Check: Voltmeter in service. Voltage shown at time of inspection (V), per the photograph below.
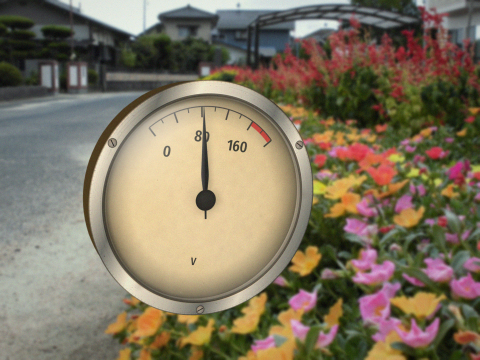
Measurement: 80 V
